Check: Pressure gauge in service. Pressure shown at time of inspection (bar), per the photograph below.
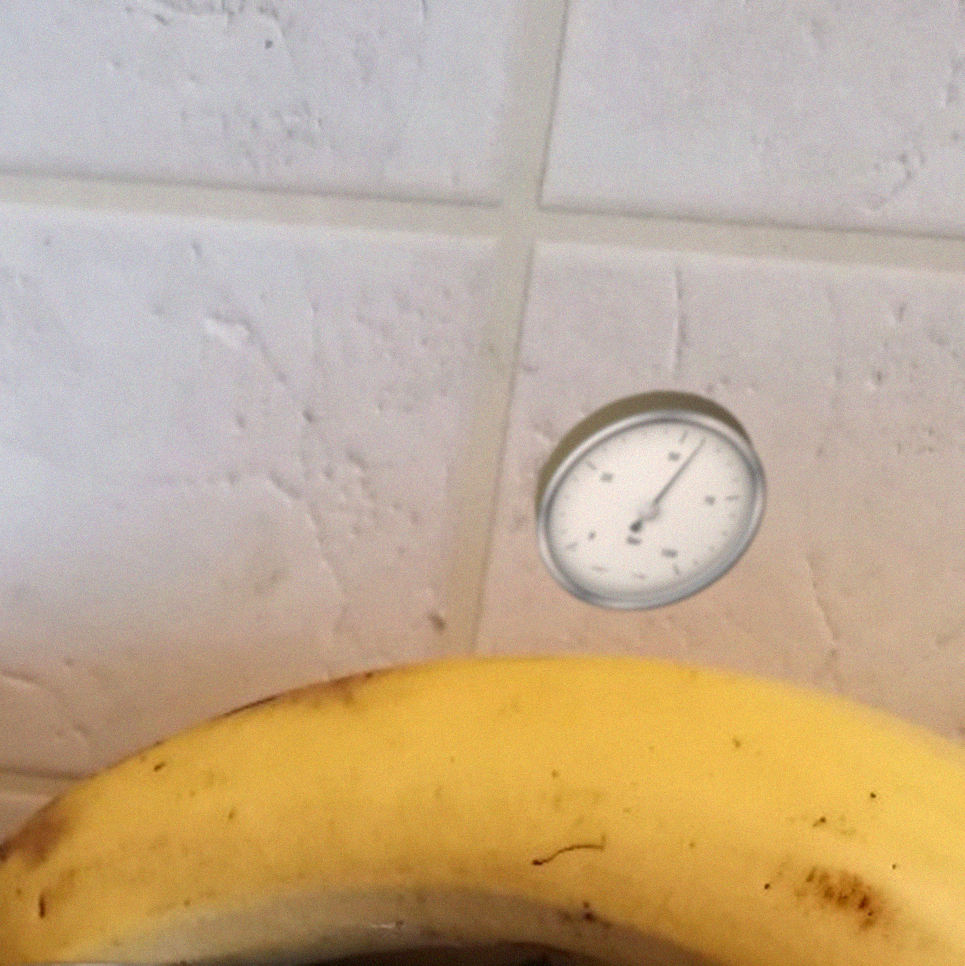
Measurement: 55 bar
